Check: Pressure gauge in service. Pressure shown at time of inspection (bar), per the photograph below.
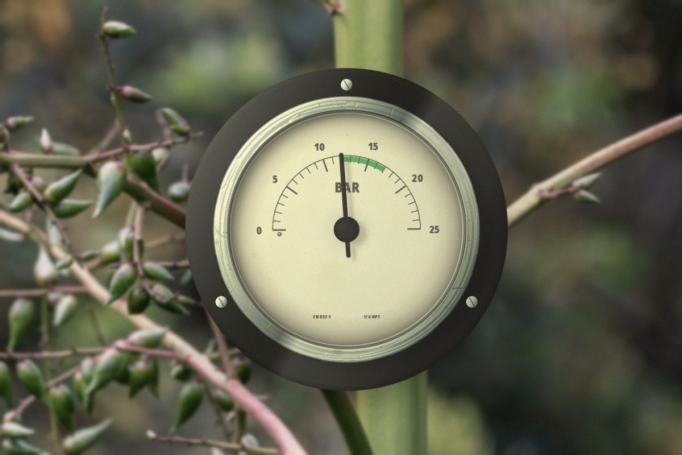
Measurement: 12 bar
